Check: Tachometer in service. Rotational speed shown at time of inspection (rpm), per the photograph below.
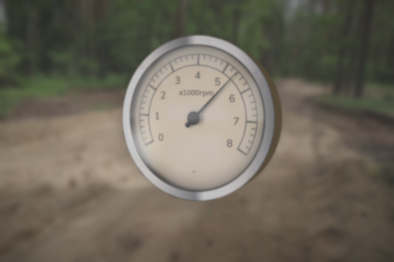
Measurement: 5400 rpm
